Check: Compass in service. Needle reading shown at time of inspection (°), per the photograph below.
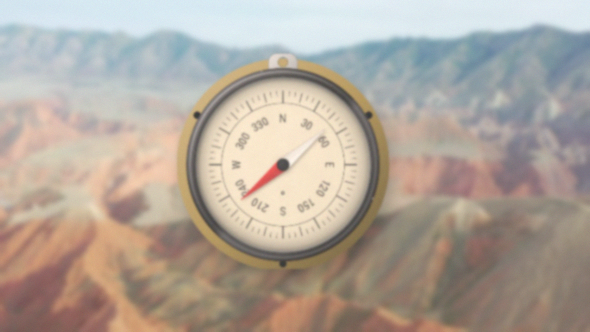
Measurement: 230 °
